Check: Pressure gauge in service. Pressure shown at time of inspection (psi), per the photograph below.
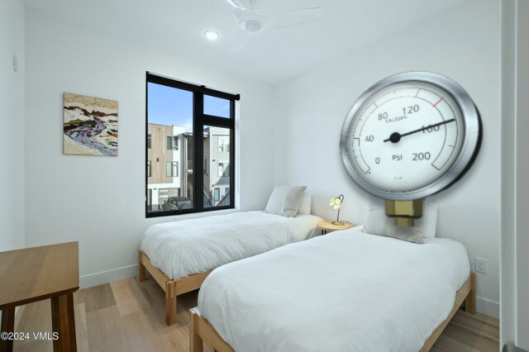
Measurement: 160 psi
